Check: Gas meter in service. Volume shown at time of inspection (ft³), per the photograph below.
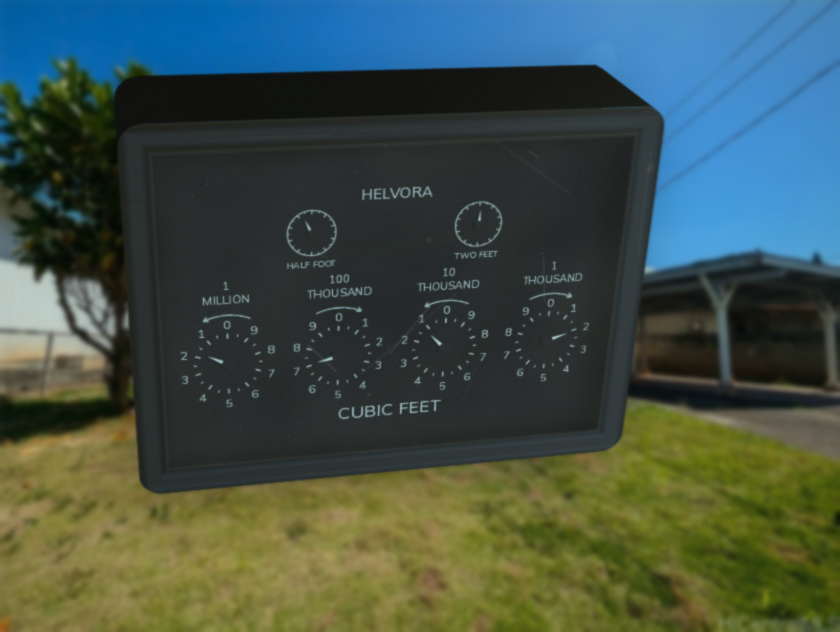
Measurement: 171200 ft³
